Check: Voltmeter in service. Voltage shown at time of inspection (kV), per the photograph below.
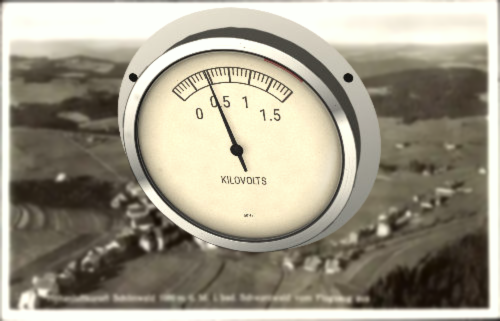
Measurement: 0.5 kV
